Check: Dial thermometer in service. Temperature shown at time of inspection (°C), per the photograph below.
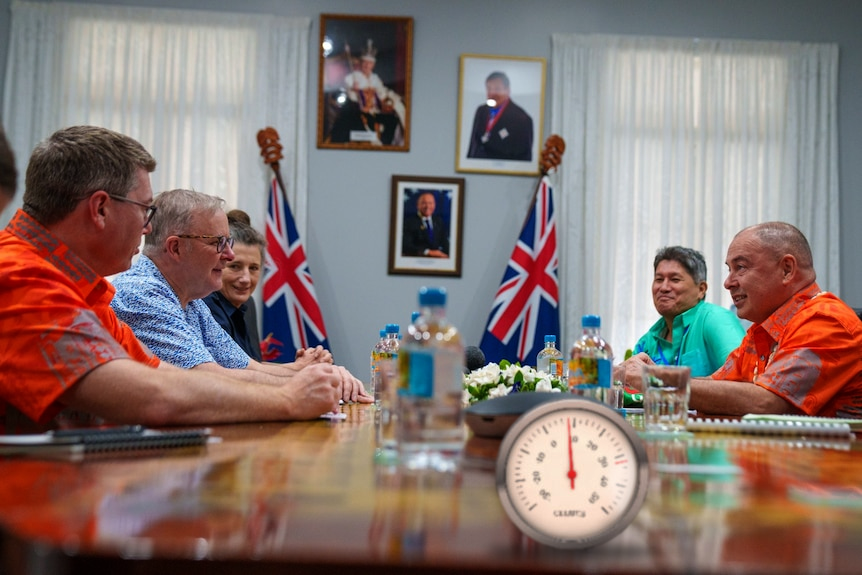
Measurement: 8 °C
